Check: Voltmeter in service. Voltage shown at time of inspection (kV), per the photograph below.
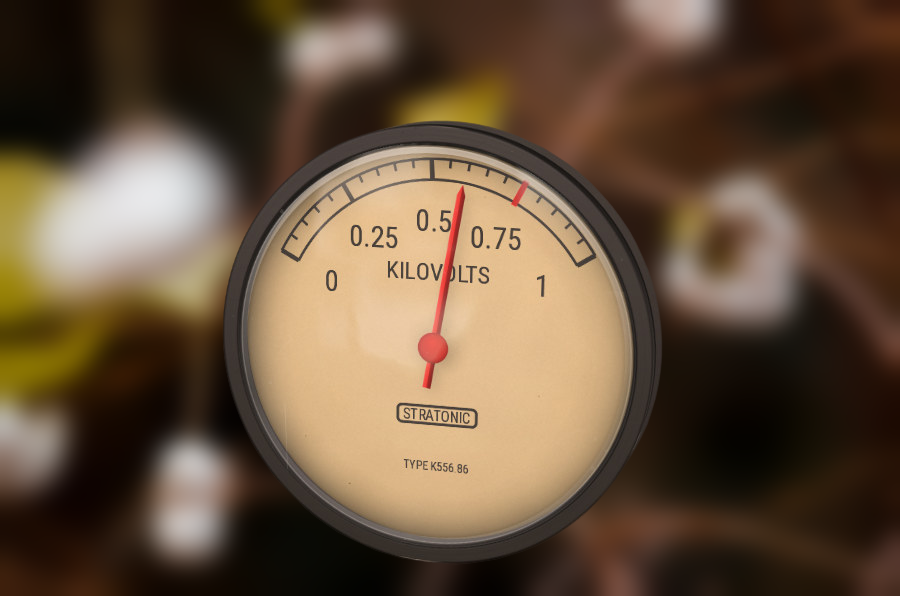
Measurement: 0.6 kV
